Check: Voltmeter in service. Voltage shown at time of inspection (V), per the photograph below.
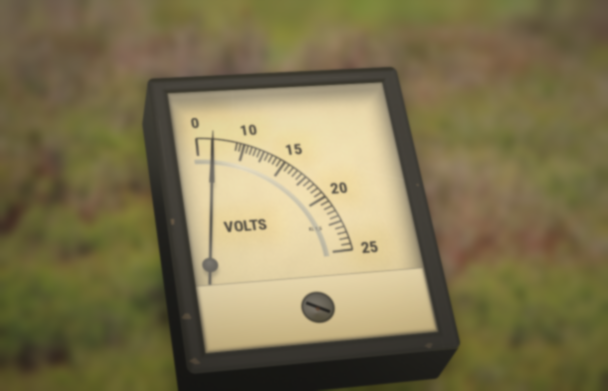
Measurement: 5 V
